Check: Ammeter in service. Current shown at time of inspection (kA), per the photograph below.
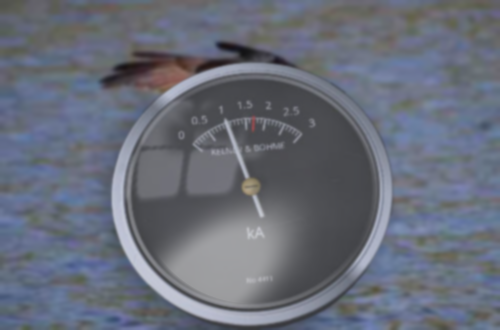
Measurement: 1 kA
